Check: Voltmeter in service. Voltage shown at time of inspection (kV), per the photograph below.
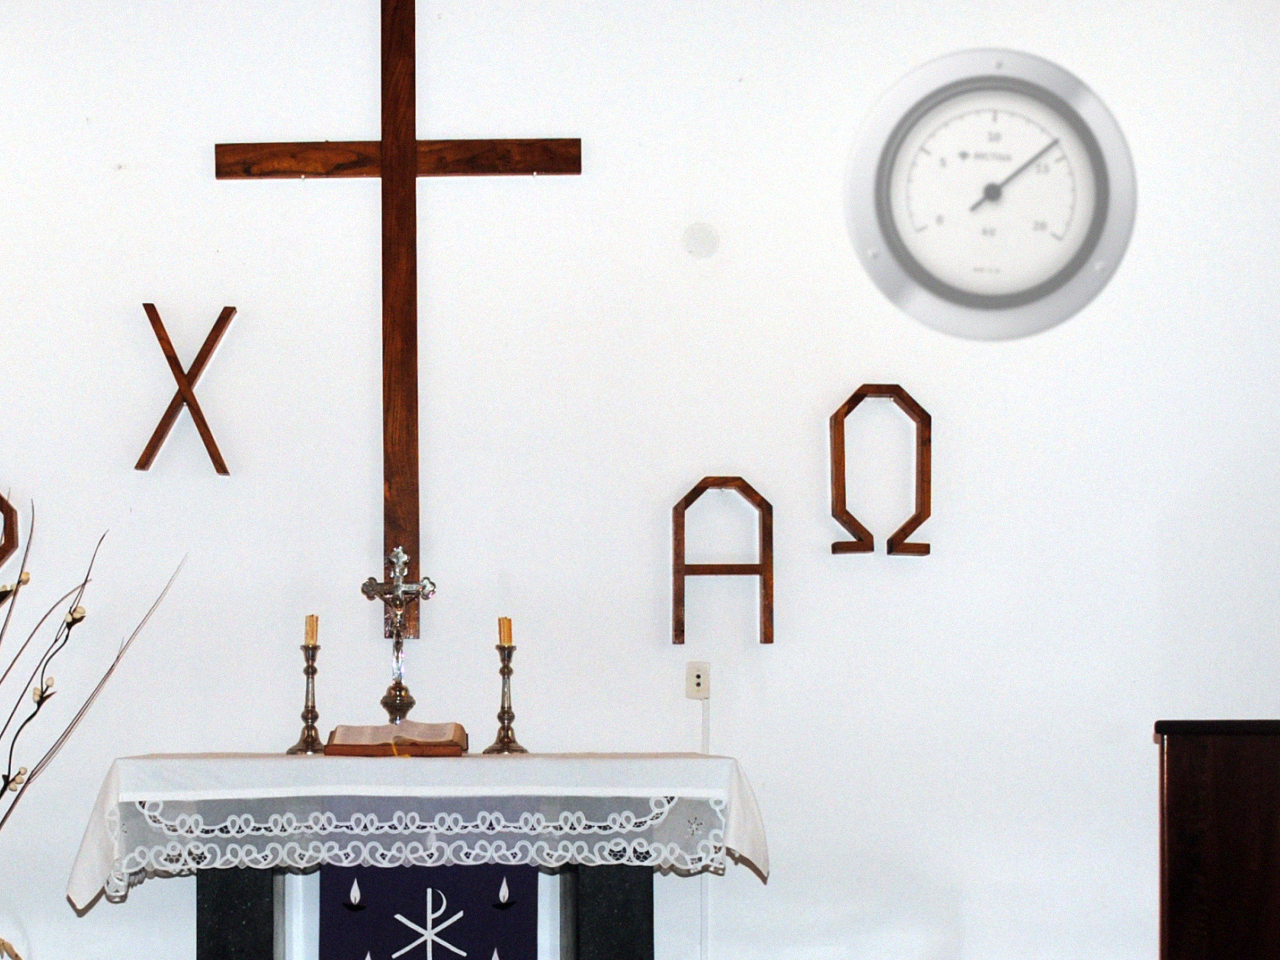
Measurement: 14 kV
